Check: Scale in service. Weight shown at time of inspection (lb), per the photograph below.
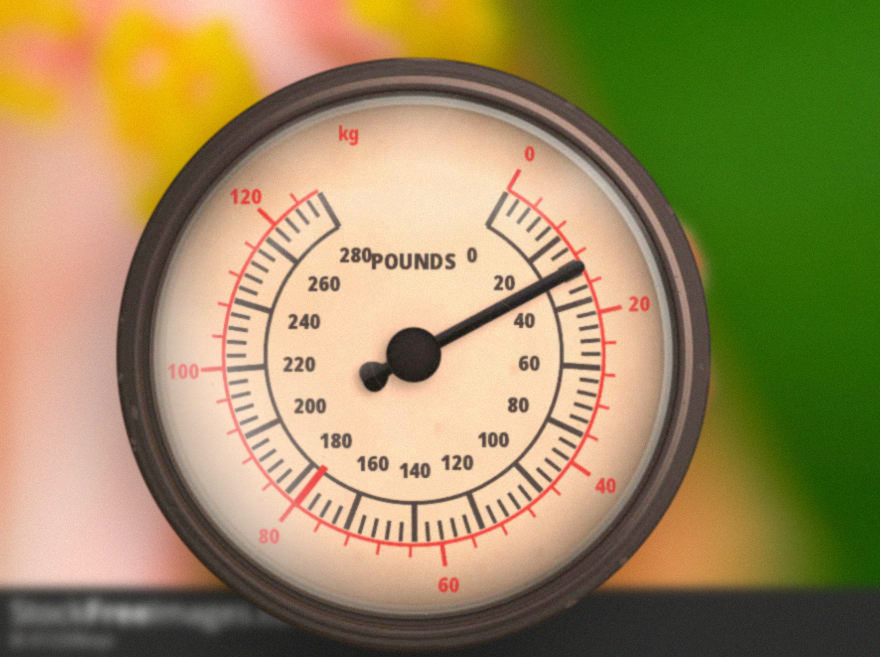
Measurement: 30 lb
